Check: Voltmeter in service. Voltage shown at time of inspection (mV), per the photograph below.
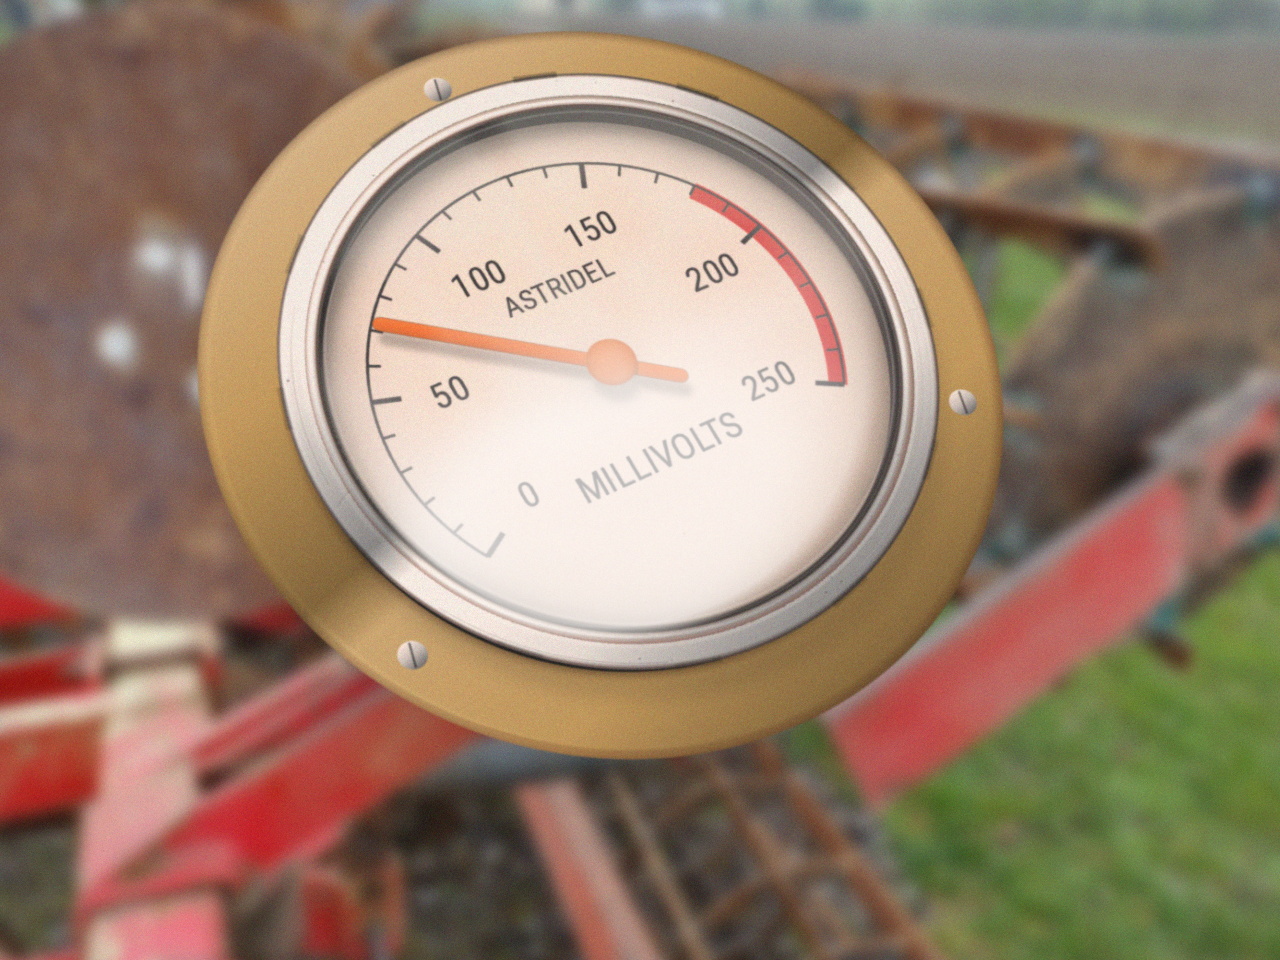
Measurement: 70 mV
